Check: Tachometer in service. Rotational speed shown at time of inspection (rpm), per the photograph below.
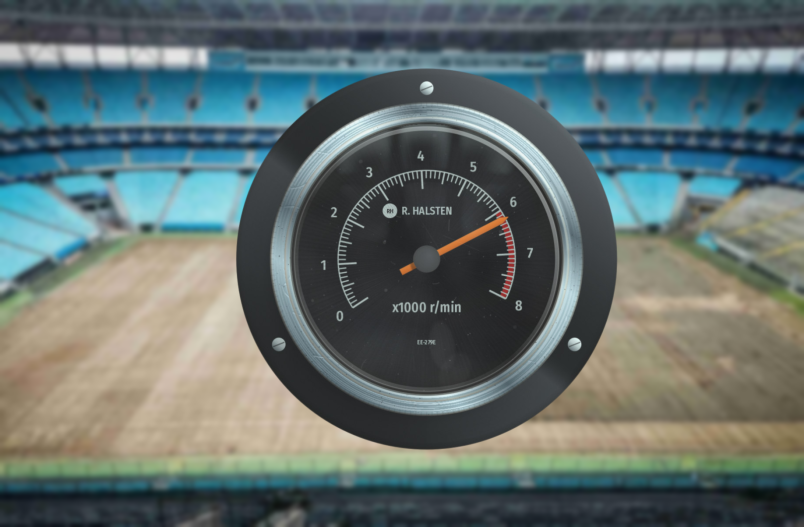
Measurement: 6200 rpm
